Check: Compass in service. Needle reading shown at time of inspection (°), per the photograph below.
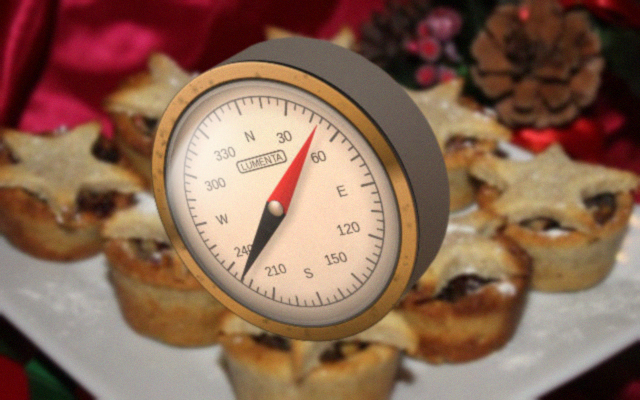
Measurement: 50 °
